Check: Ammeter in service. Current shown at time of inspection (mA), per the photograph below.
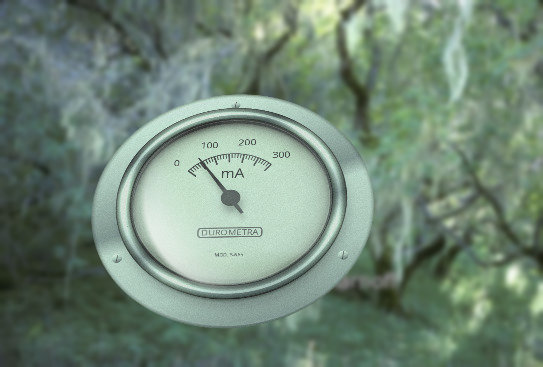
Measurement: 50 mA
